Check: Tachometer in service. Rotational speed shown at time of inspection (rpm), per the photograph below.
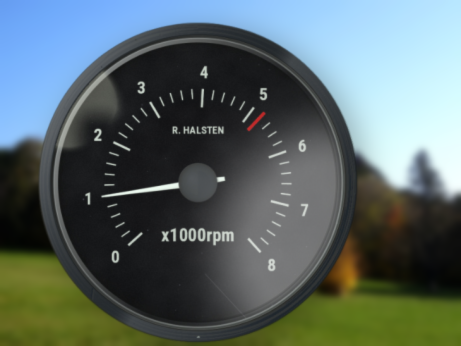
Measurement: 1000 rpm
